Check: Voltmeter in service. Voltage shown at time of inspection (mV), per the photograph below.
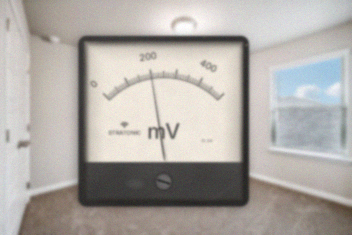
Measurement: 200 mV
